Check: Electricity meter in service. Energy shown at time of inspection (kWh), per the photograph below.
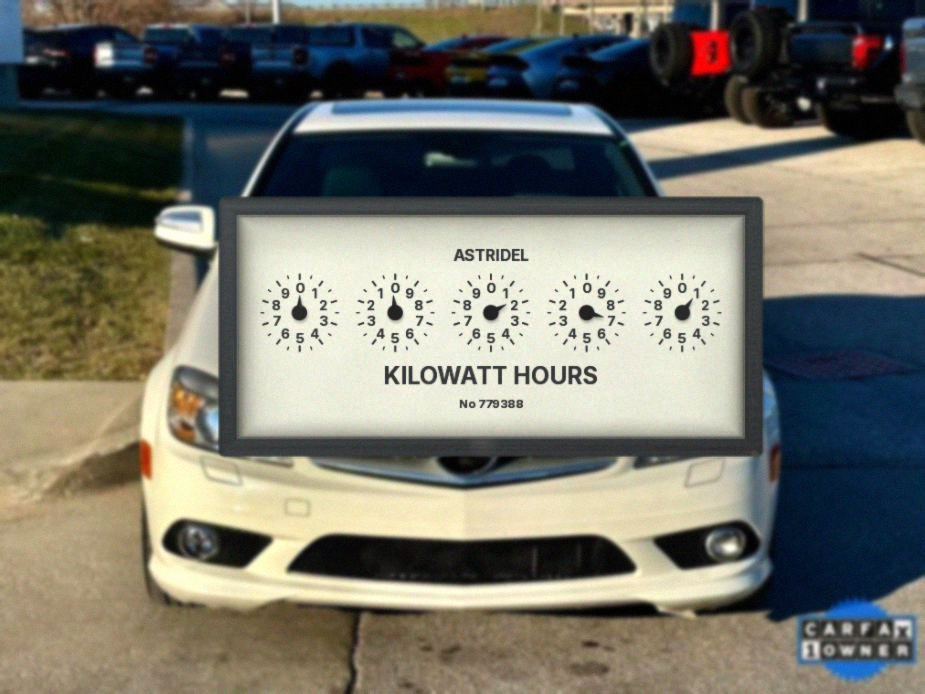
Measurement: 171 kWh
